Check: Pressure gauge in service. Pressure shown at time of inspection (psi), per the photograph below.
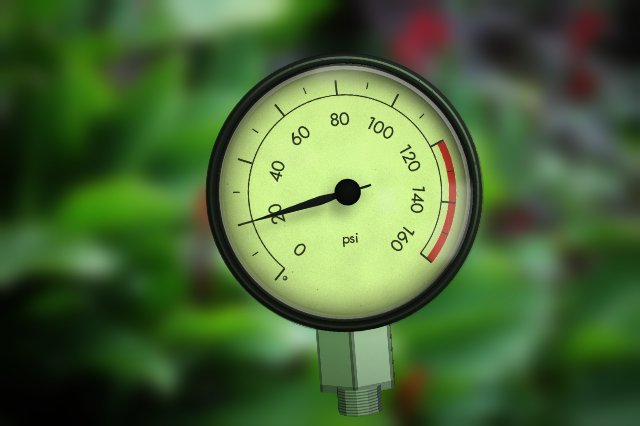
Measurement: 20 psi
